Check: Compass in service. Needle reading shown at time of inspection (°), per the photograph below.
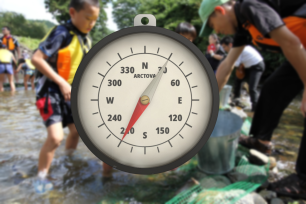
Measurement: 210 °
